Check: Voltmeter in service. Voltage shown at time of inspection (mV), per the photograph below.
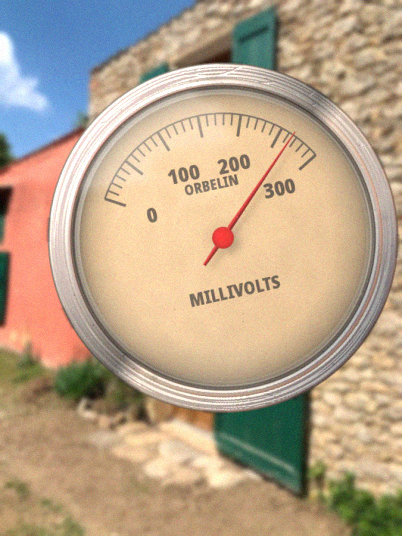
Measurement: 265 mV
